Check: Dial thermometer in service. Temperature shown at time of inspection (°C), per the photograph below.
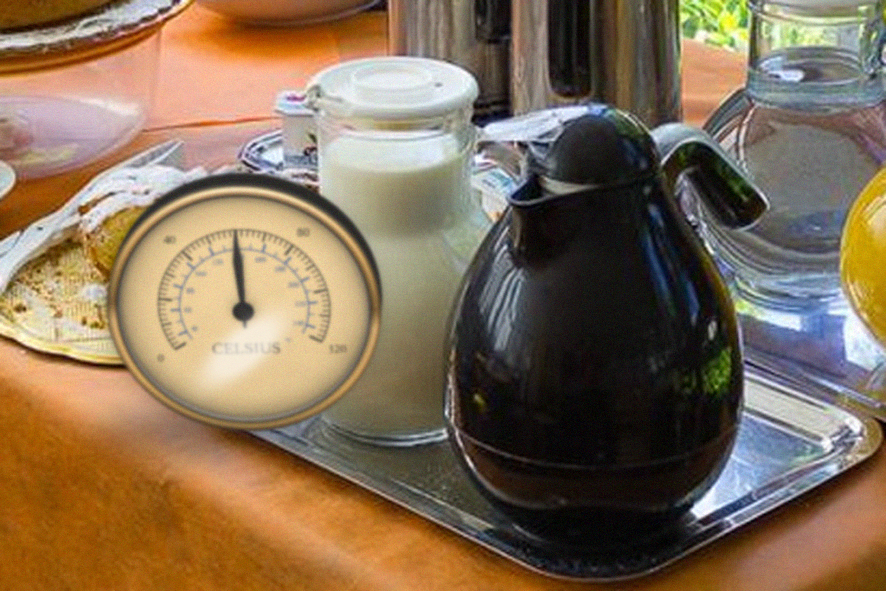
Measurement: 60 °C
